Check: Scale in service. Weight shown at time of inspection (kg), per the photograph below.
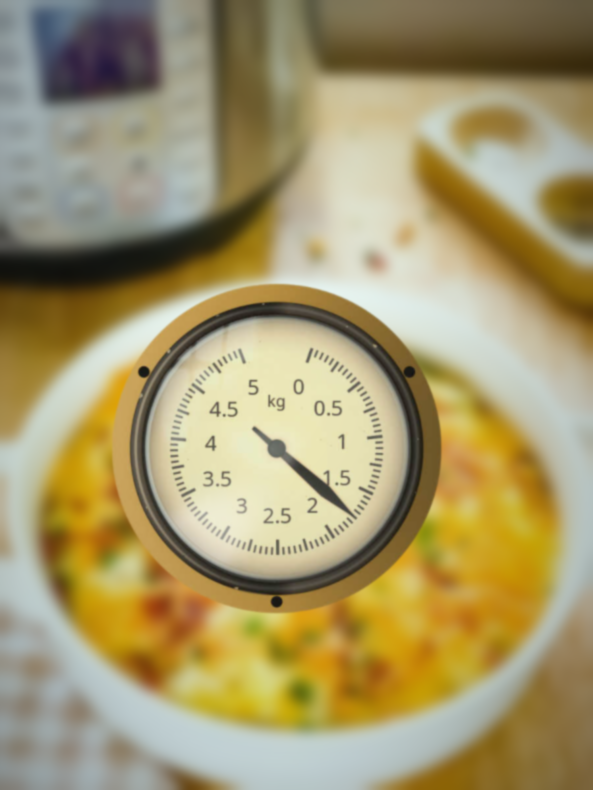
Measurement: 1.75 kg
